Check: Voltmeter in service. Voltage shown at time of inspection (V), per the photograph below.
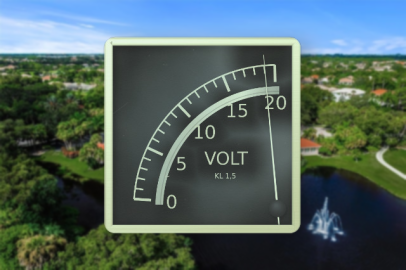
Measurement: 19 V
